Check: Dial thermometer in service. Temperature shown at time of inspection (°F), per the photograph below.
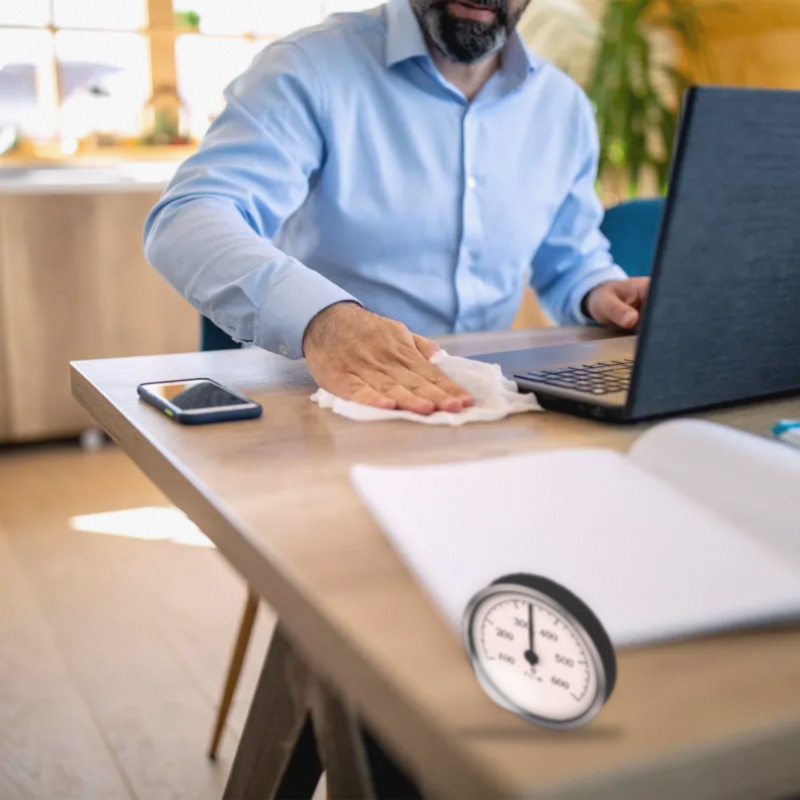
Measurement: 340 °F
